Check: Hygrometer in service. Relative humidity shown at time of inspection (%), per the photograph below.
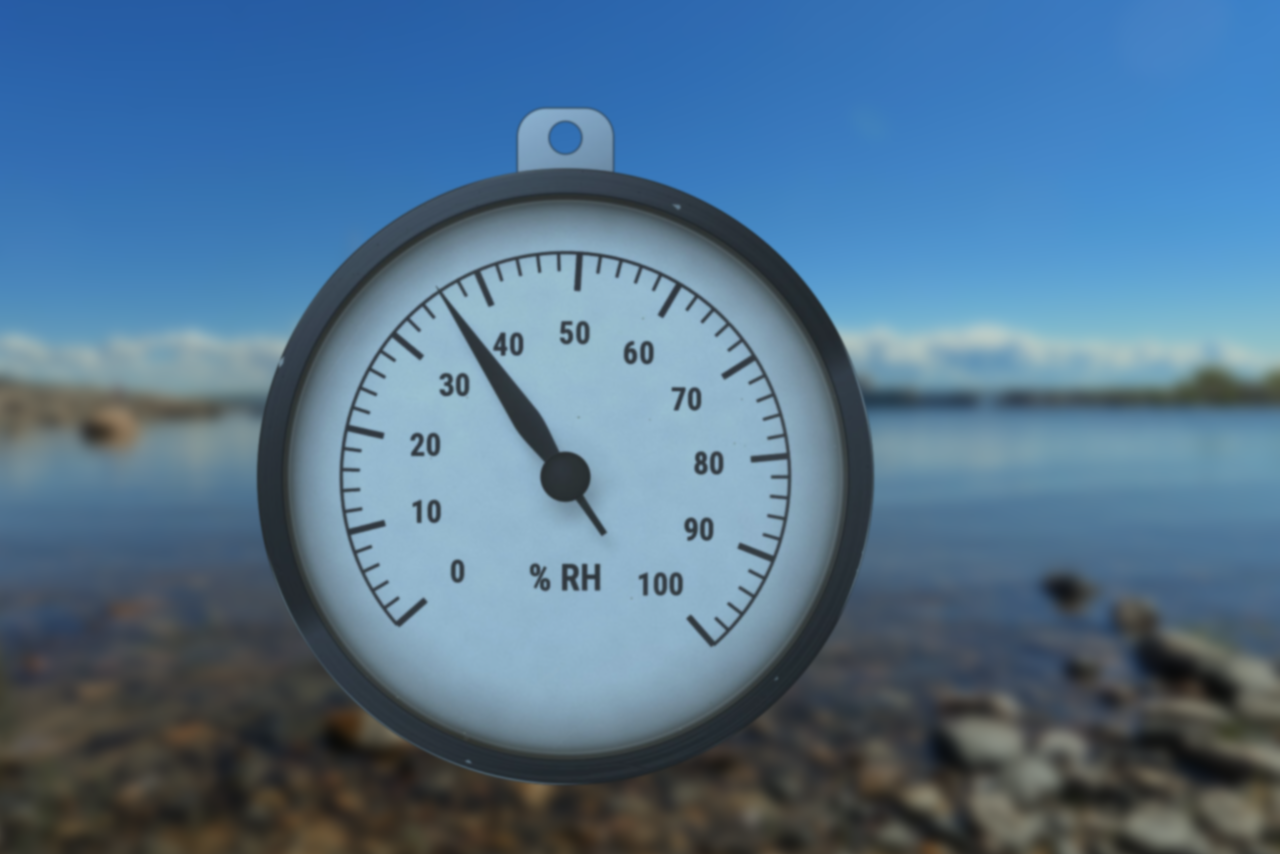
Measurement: 36 %
